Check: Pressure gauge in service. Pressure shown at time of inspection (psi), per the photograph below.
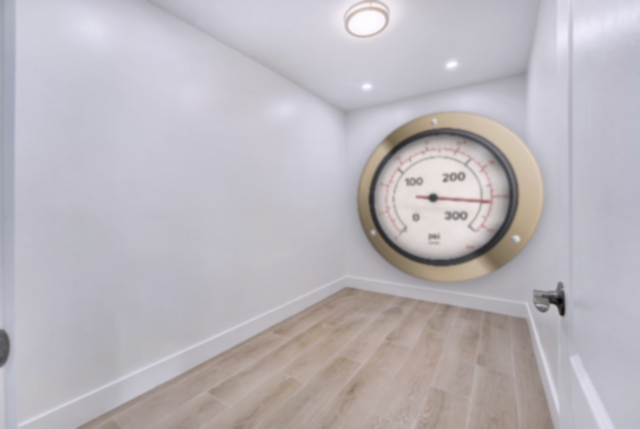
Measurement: 260 psi
